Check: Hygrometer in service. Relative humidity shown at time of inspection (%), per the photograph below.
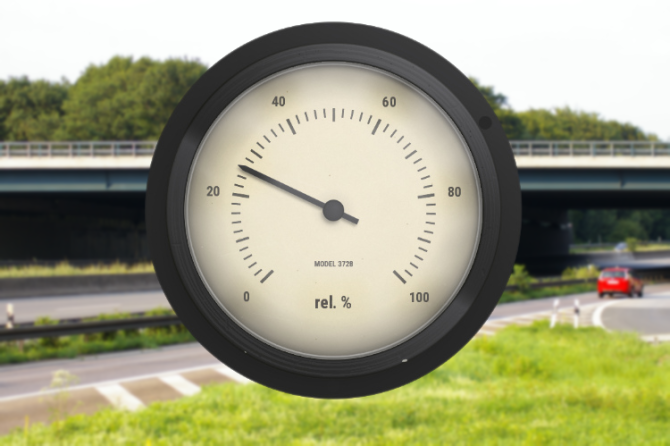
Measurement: 26 %
